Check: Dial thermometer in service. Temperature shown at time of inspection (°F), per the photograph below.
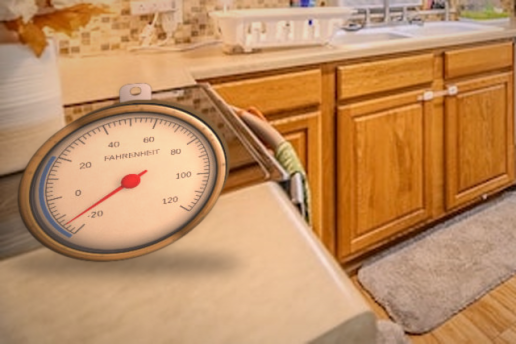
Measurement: -14 °F
